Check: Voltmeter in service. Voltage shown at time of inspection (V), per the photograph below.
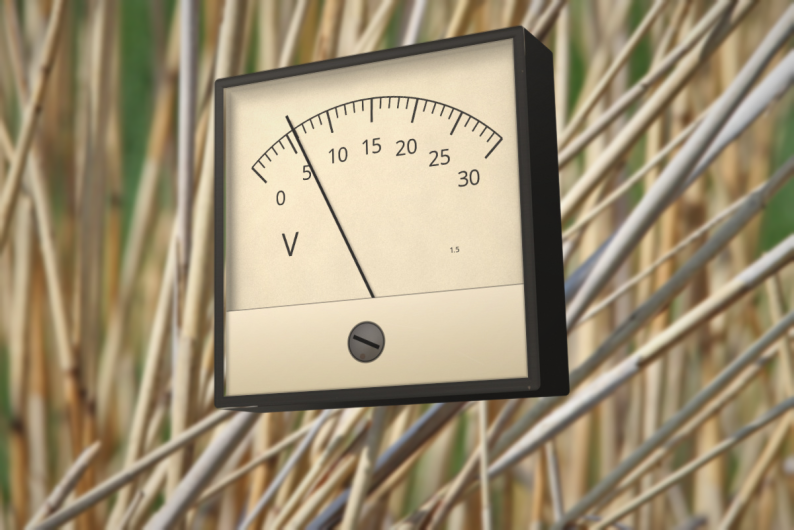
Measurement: 6 V
